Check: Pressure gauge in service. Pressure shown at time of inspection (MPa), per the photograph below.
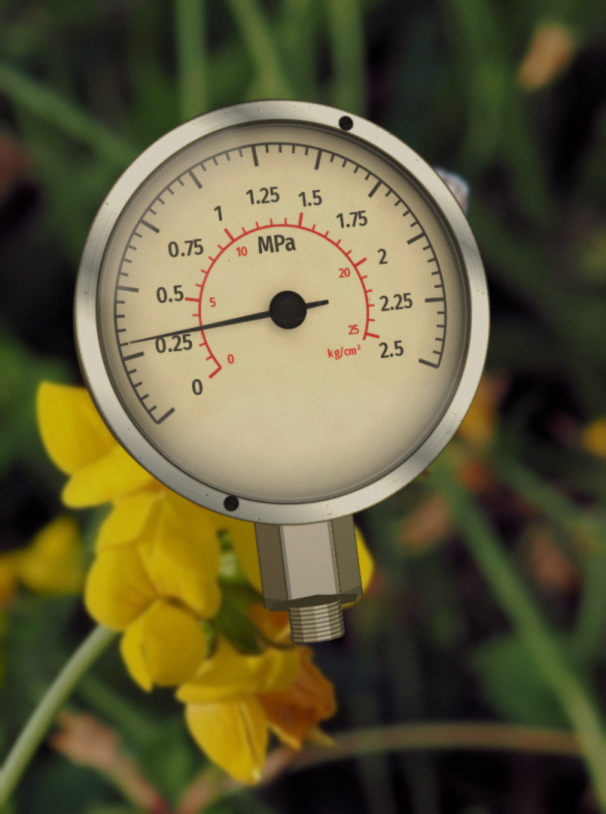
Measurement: 0.3 MPa
